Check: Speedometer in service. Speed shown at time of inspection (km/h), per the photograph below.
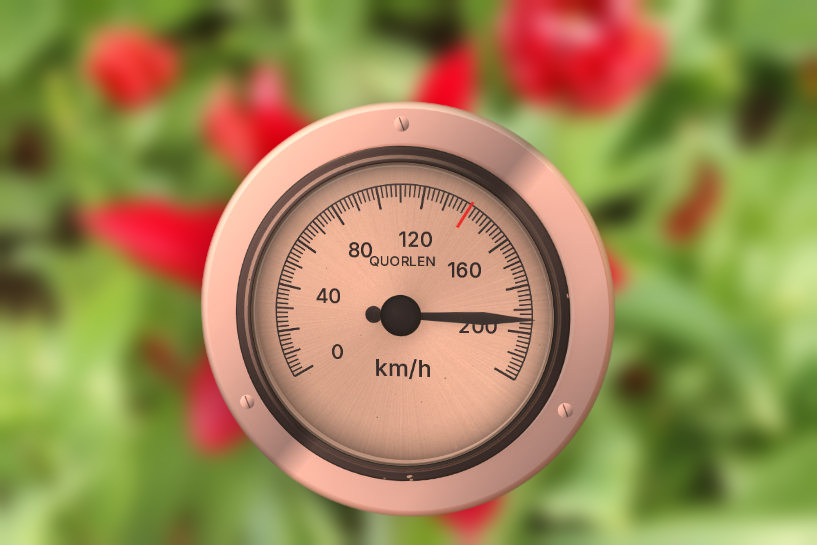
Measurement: 194 km/h
